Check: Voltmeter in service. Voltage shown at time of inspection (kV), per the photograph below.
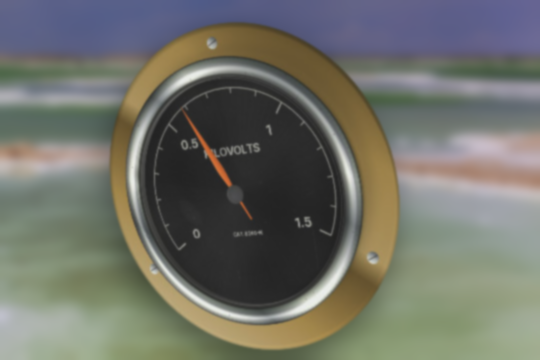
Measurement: 0.6 kV
